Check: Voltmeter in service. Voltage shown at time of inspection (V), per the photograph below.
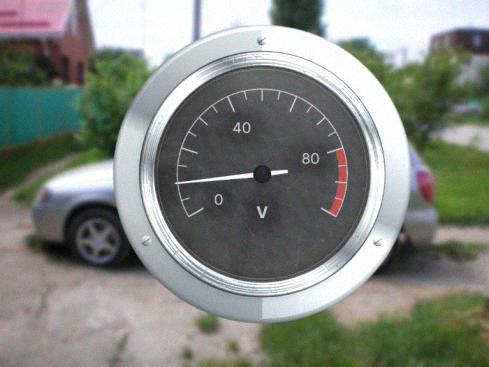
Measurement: 10 V
